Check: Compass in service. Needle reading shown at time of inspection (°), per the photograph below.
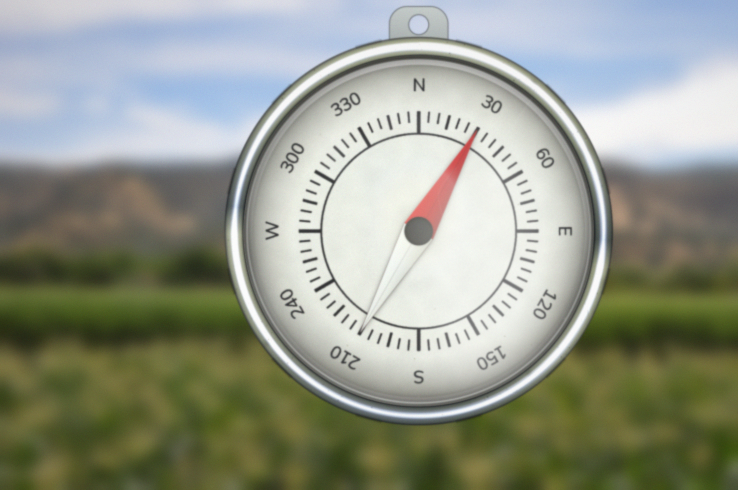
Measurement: 30 °
